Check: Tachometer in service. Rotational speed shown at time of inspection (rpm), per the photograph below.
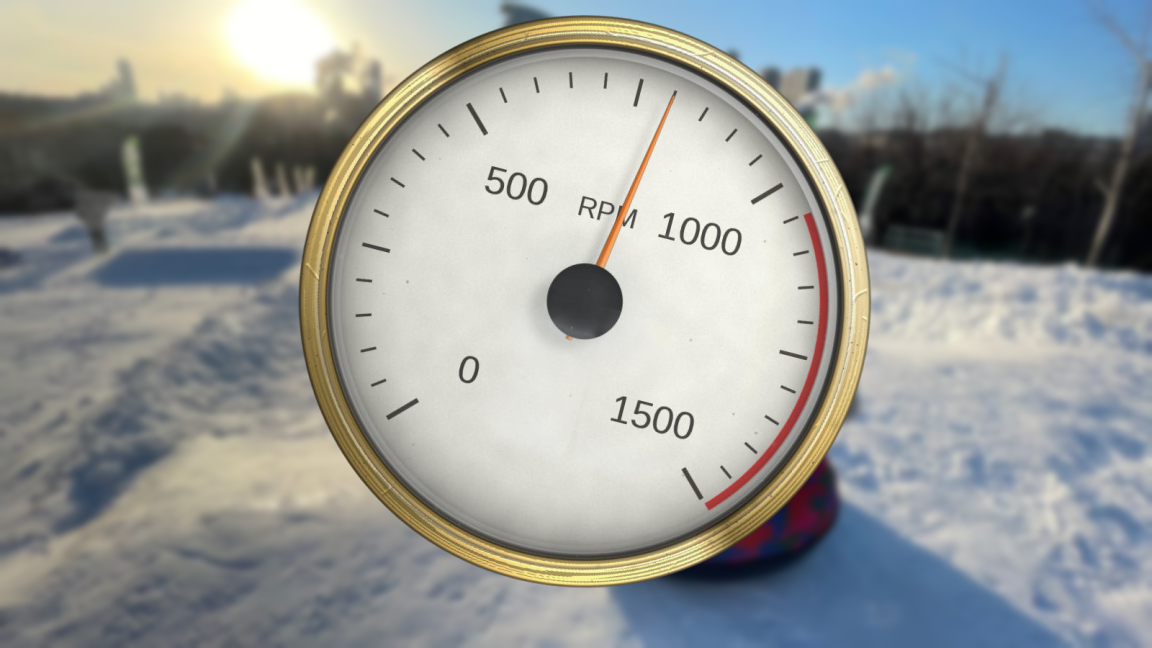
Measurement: 800 rpm
